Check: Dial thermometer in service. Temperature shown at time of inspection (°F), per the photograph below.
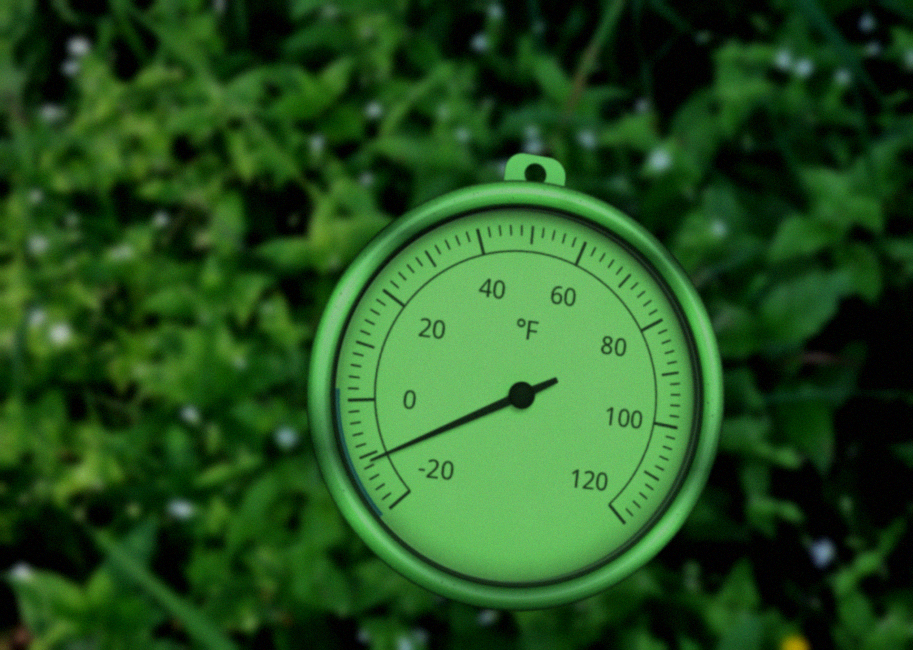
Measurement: -11 °F
